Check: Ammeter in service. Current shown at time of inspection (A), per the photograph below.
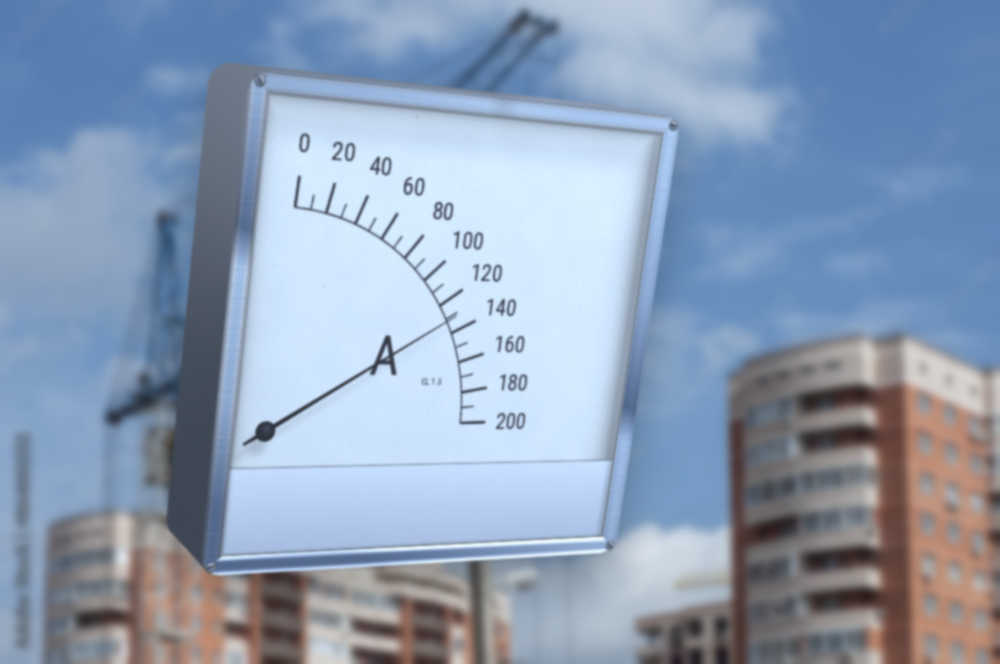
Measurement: 130 A
